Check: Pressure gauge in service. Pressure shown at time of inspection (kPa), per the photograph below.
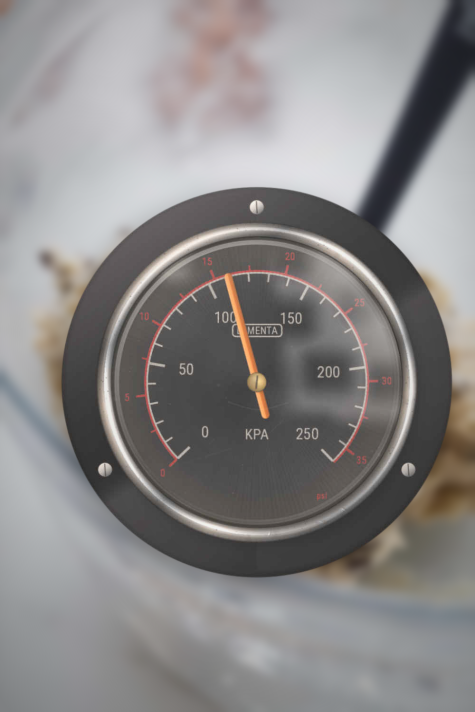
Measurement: 110 kPa
